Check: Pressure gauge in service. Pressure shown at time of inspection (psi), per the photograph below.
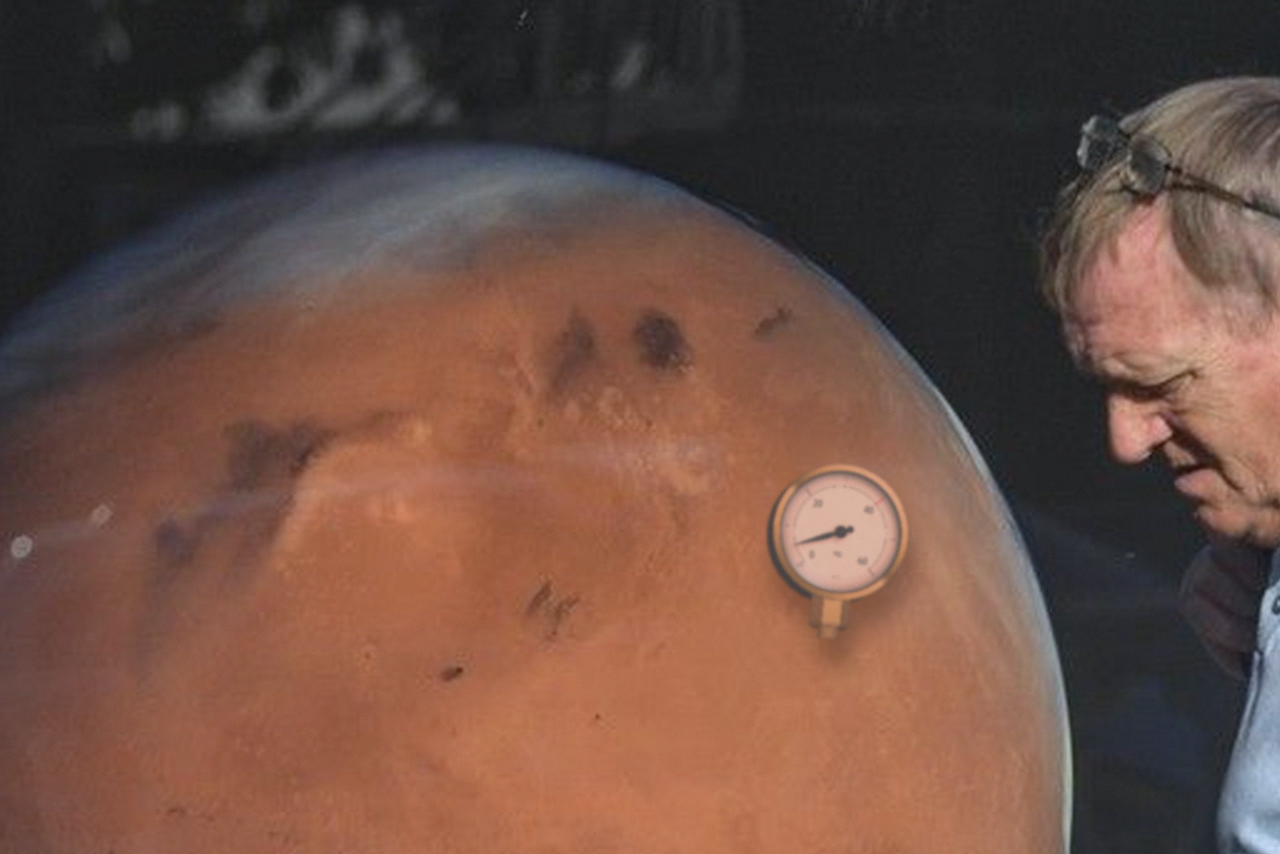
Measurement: 5 psi
